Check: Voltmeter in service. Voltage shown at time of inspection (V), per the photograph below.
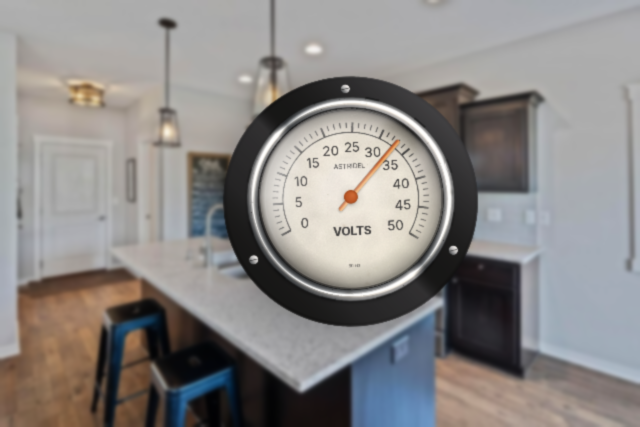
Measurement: 33 V
